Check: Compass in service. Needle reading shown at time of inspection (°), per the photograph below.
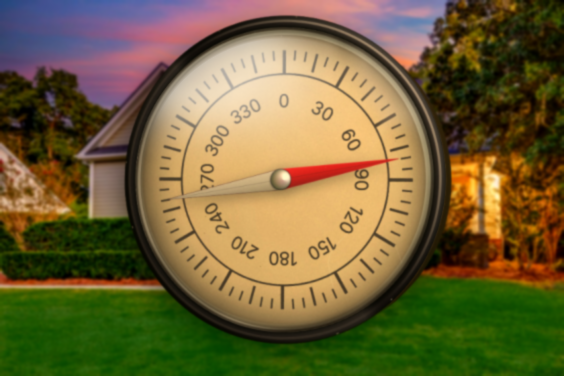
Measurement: 80 °
